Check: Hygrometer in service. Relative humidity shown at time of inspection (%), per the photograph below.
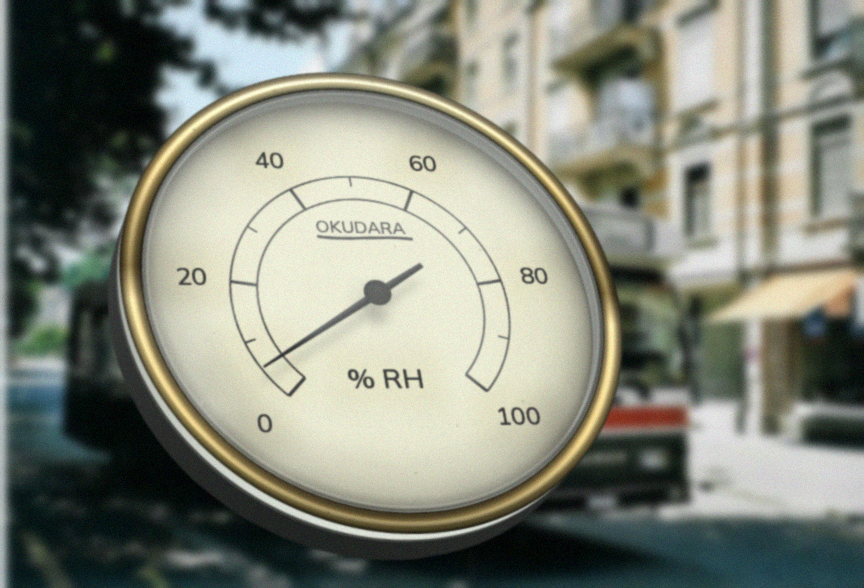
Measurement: 5 %
